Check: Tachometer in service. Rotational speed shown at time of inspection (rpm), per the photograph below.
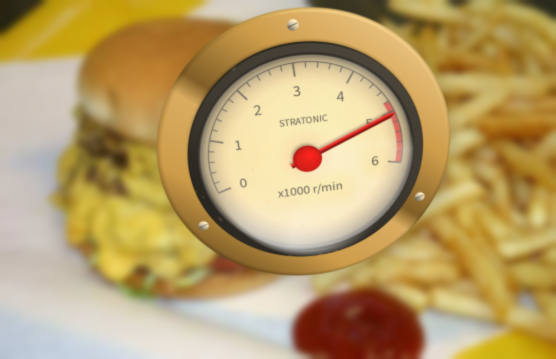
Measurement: 5000 rpm
